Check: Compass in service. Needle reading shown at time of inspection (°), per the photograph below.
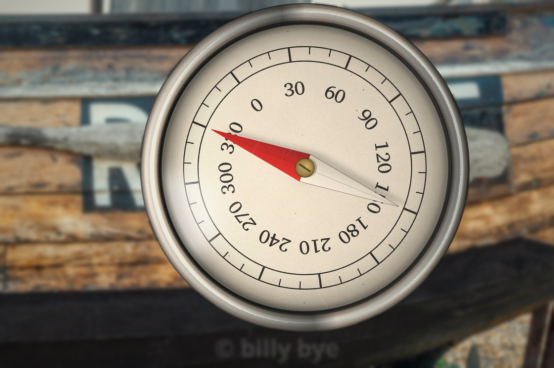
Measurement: 330 °
